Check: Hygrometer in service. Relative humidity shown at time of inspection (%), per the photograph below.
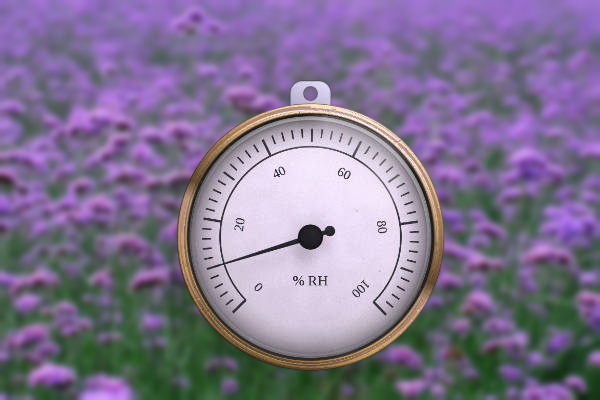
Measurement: 10 %
